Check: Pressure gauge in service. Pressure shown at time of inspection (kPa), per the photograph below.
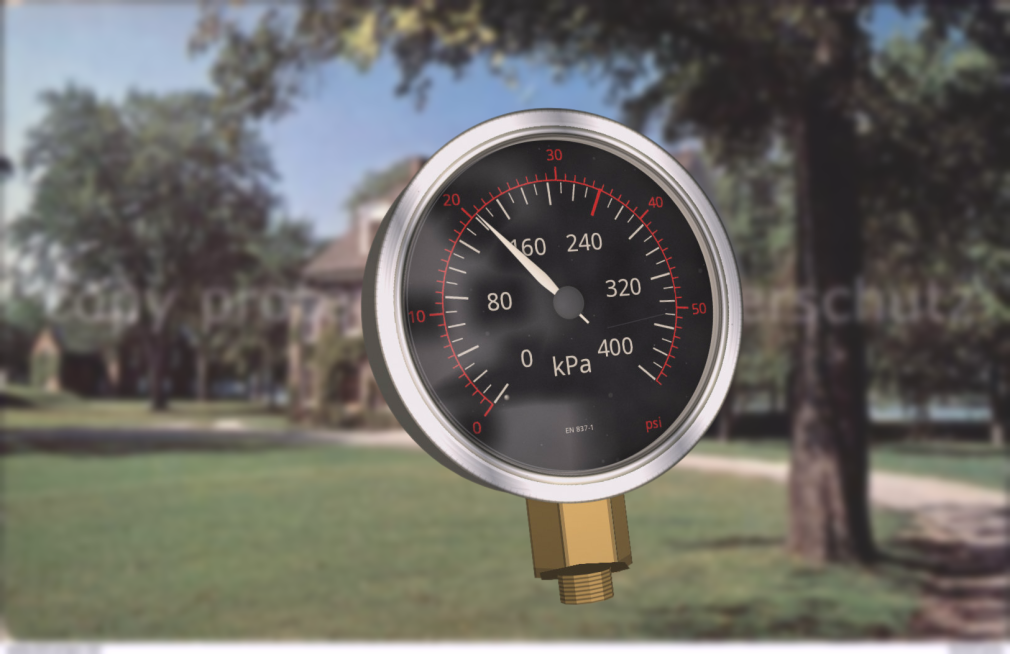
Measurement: 140 kPa
